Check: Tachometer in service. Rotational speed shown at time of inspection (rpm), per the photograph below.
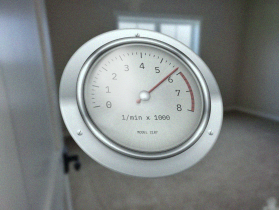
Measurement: 5800 rpm
